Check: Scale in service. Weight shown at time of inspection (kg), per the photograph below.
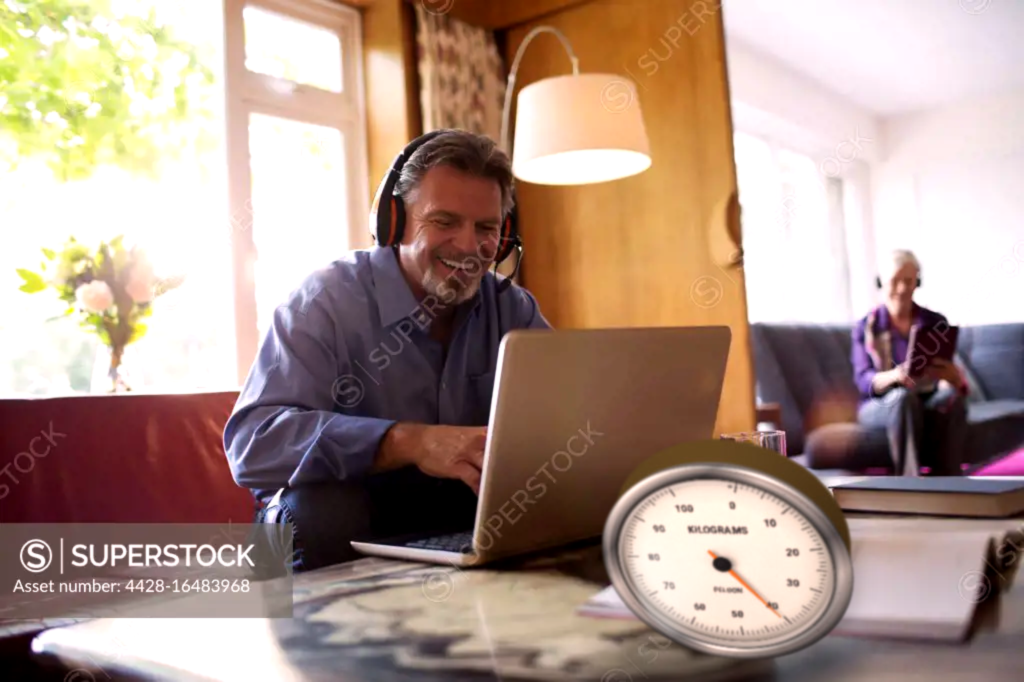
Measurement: 40 kg
